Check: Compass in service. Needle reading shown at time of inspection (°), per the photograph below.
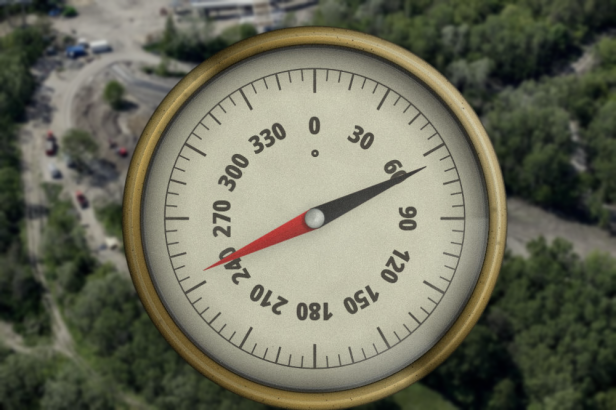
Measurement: 245 °
